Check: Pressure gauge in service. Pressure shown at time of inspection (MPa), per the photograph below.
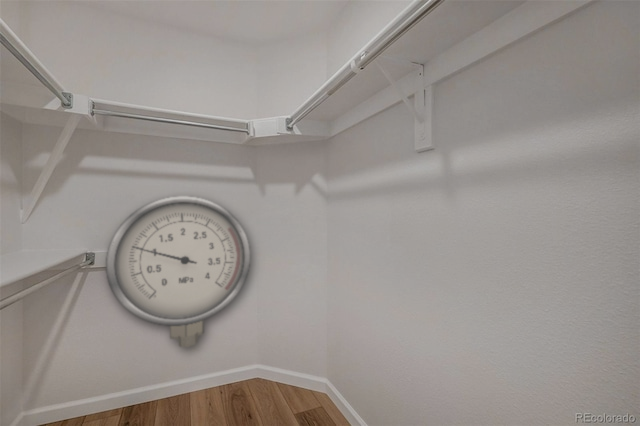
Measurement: 1 MPa
